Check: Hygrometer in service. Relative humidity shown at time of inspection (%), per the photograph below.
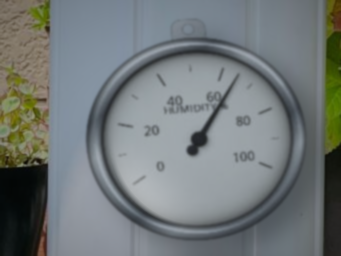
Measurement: 65 %
